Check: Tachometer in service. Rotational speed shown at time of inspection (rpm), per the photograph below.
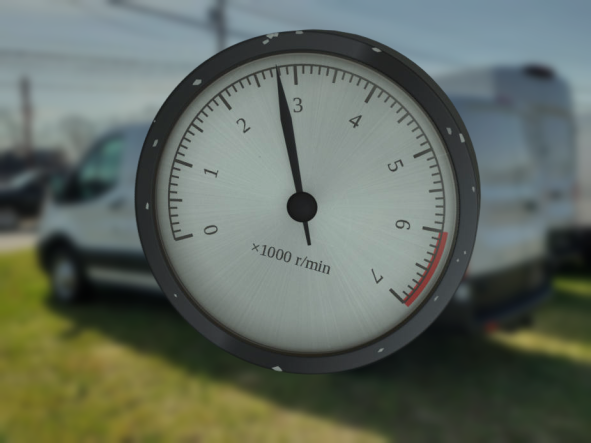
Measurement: 2800 rpm
